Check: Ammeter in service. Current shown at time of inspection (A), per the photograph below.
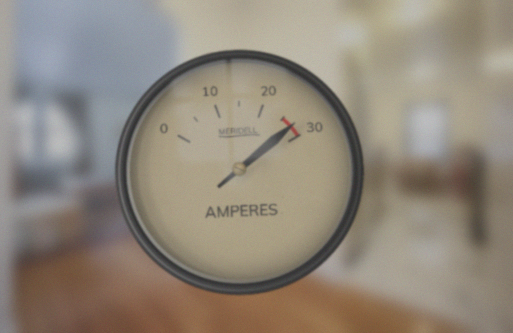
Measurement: 27.5 A
